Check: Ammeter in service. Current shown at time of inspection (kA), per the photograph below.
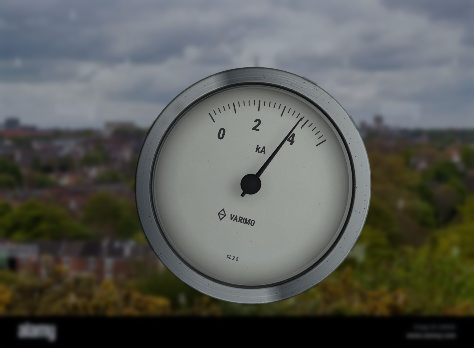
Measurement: 3.8 kA
